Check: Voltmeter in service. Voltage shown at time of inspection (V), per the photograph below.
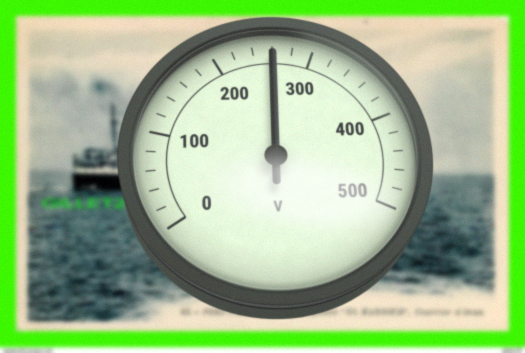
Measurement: 260 V
